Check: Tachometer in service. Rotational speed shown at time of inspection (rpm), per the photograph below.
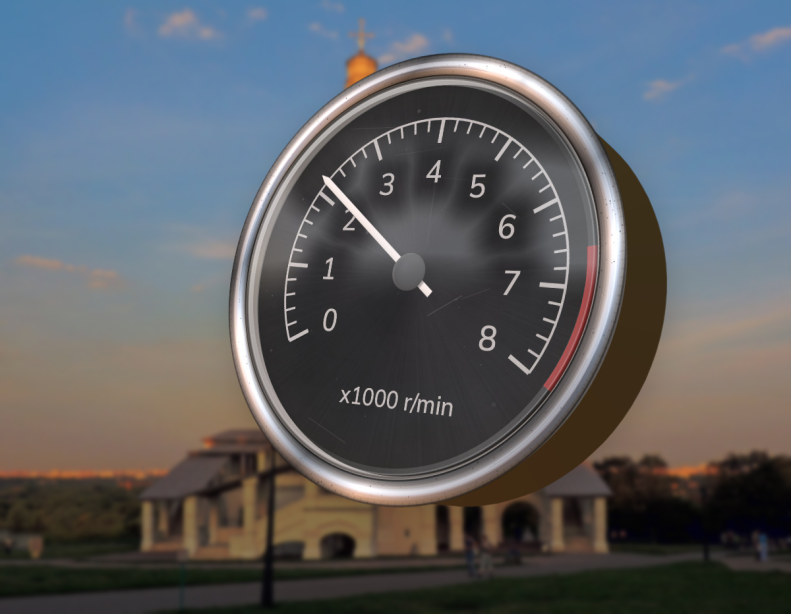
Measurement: 2200 rpm
